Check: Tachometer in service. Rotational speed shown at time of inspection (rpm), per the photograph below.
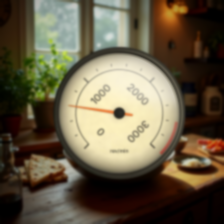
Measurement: 600 rpm
